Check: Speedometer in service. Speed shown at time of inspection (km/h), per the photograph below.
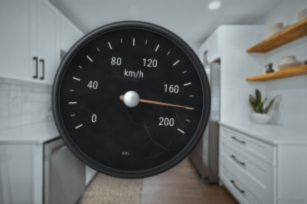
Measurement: 180 km/h
